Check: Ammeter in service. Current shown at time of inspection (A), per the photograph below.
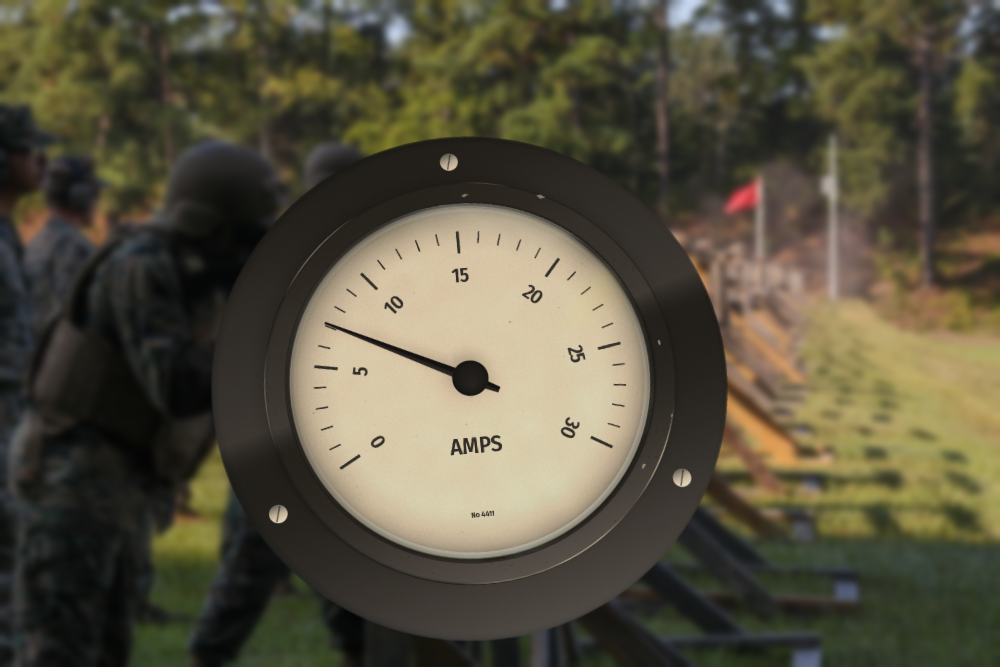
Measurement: 7 A
